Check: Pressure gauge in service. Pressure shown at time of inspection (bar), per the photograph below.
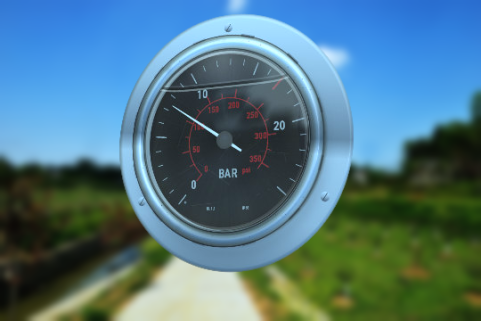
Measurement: 7.5 bar
